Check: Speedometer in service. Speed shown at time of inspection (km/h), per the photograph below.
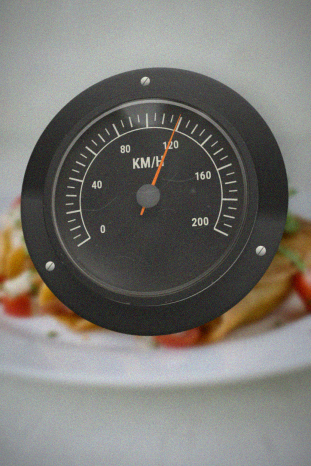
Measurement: 120 km/h
